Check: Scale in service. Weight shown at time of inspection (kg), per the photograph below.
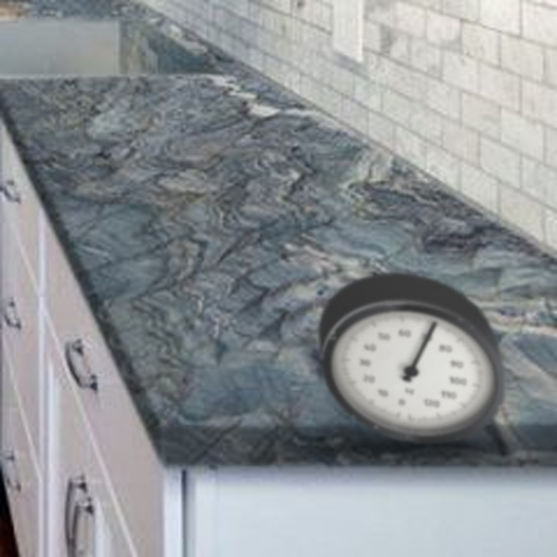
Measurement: 70 kg
